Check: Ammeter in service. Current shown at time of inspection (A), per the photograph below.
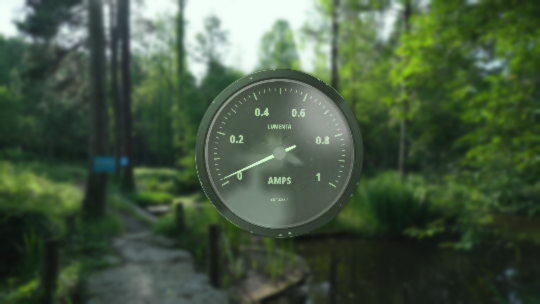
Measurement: 0.02 A
